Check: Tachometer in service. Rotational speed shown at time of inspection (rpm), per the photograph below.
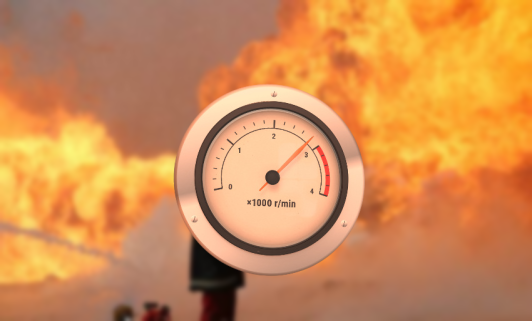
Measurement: 2800 rpm
